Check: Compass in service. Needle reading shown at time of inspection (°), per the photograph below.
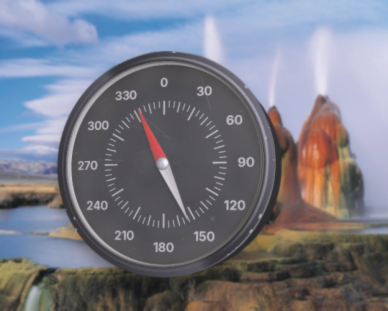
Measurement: 335 °
